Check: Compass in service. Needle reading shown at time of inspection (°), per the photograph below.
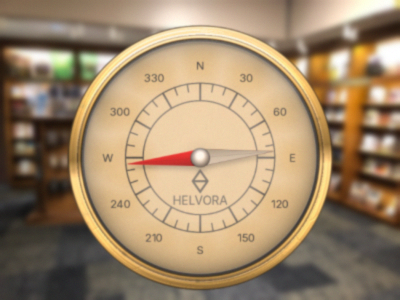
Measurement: 265 °
